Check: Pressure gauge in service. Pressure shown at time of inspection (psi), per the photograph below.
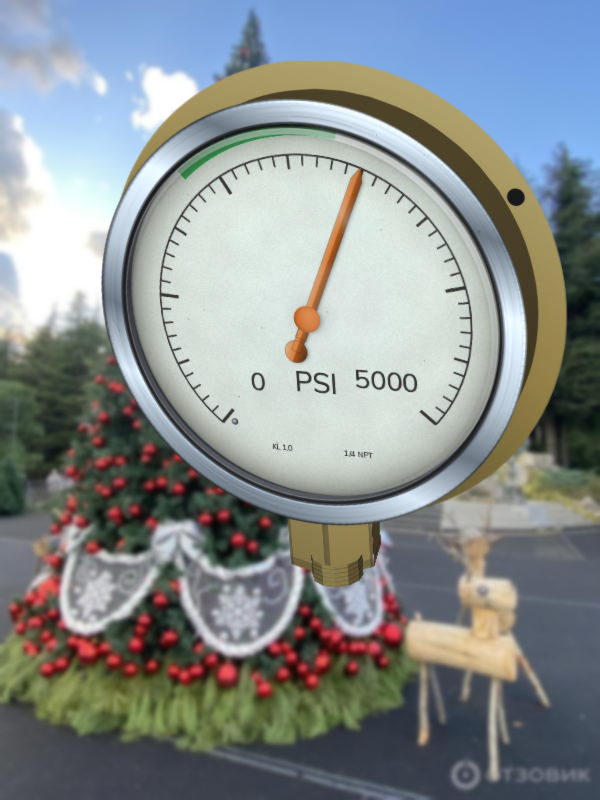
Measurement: 3000 psi
